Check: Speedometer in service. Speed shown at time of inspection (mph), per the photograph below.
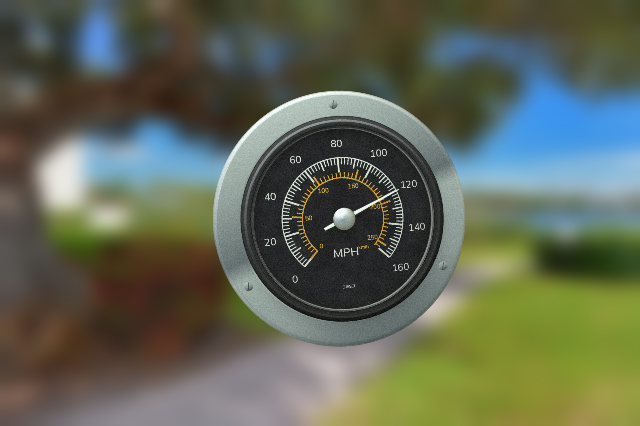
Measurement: 120 mph
